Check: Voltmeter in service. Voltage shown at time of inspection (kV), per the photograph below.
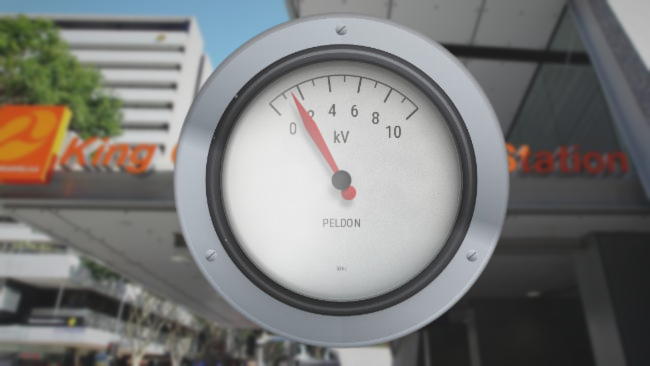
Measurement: 1.5 kV
